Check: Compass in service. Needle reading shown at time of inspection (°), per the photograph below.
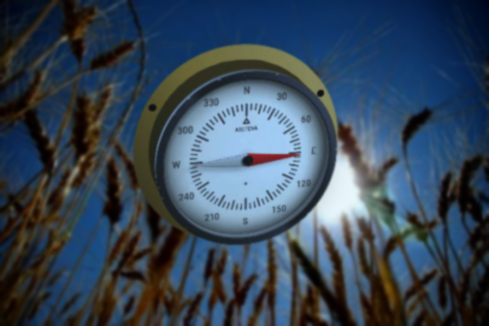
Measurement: 90 °
